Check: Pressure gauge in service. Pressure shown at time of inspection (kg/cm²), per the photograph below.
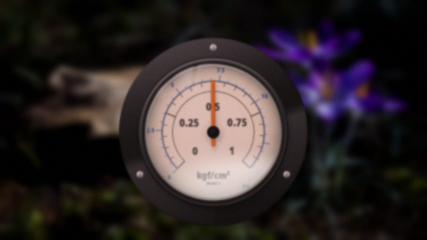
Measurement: 0.5 kg/cm²
